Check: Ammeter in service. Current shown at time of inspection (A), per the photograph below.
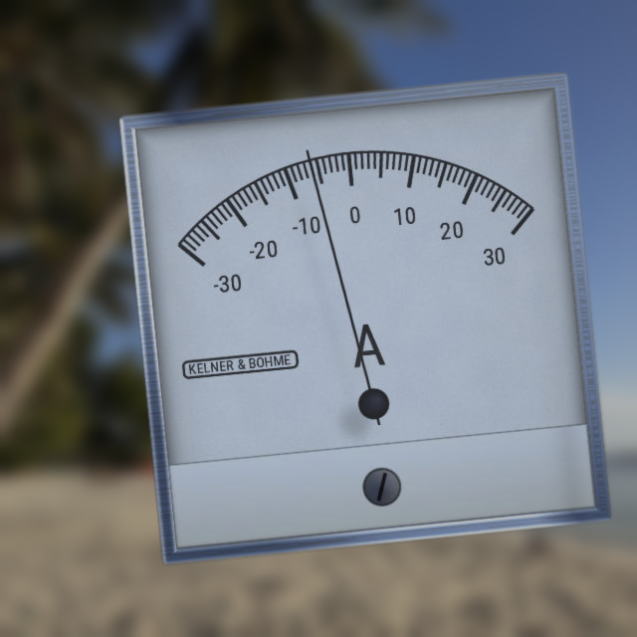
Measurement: -6 A
